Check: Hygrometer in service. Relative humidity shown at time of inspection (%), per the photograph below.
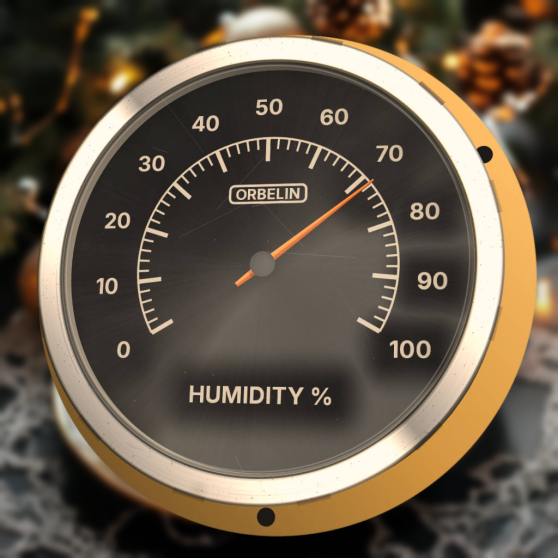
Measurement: 72 %
